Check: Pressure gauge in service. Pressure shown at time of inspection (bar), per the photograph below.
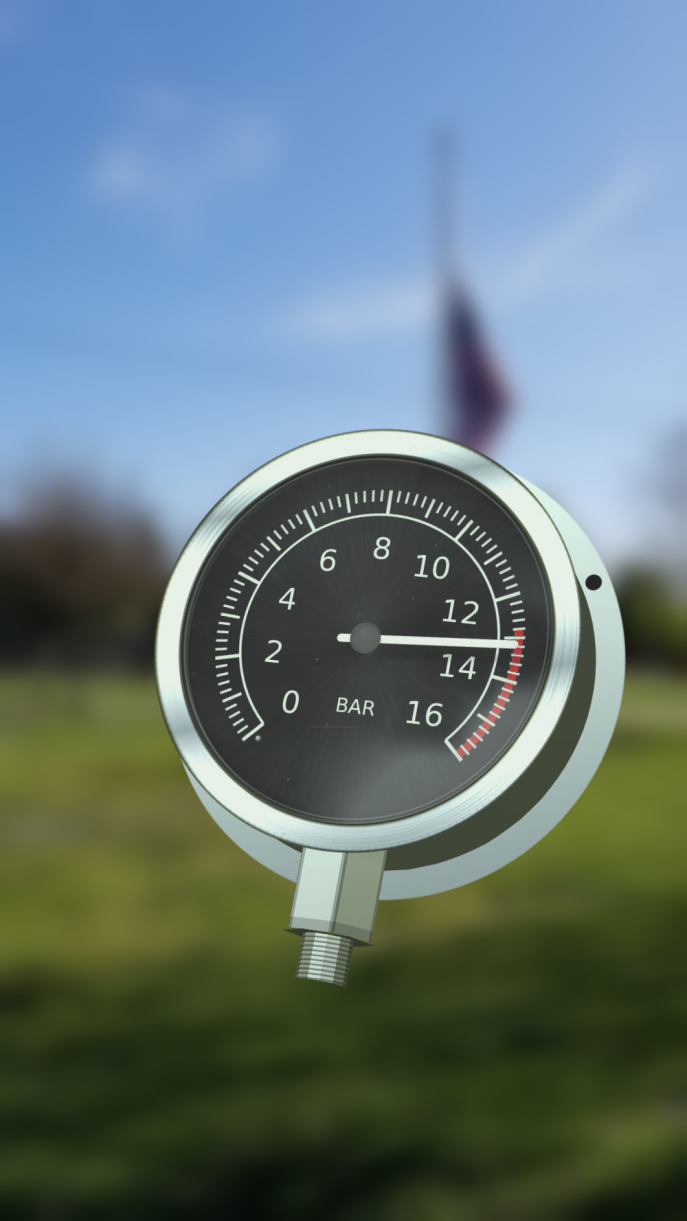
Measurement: 13.2 bar
